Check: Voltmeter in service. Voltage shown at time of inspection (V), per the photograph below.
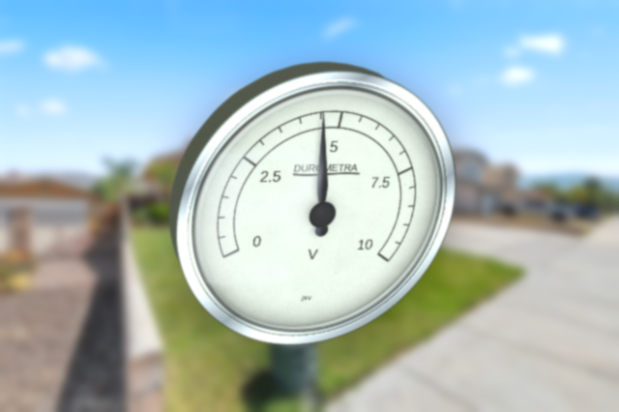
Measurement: 4.5 V
